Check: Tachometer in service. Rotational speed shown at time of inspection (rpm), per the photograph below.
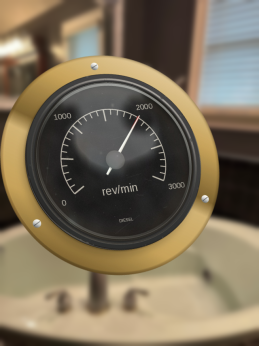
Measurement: 2000 rpm
